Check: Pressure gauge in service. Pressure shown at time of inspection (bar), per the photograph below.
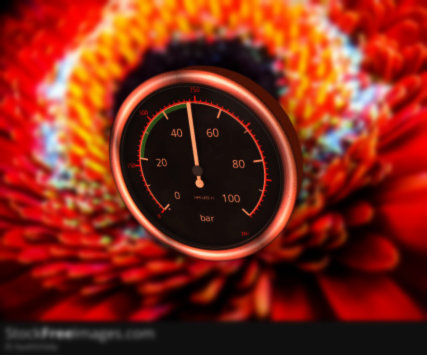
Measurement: 50 bar
